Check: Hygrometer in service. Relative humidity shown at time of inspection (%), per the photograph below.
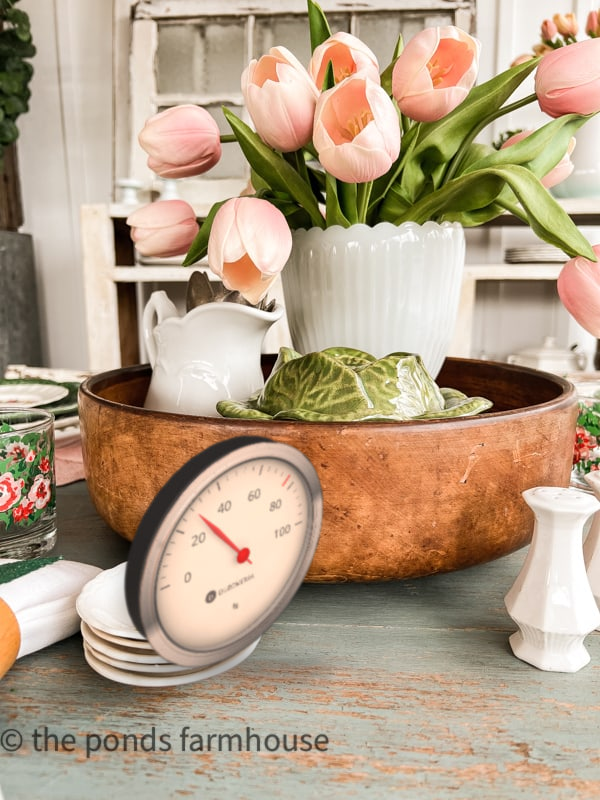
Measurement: 28 %
